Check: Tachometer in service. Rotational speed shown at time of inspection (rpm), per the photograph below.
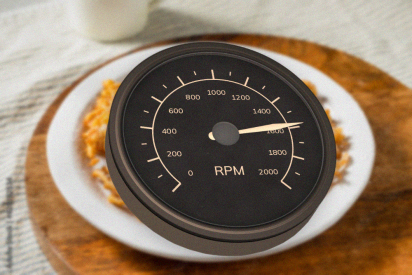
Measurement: 1600 rpm
